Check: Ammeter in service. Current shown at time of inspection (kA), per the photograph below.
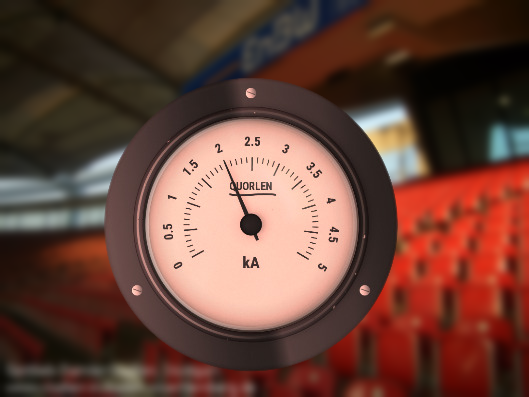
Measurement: 2 kA
